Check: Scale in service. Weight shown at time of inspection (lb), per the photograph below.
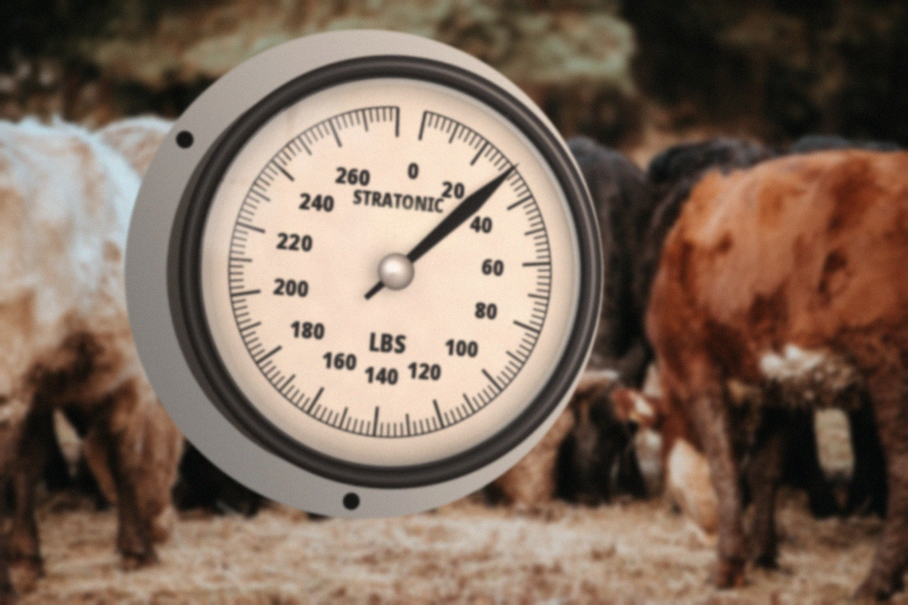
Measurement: 30 lb
